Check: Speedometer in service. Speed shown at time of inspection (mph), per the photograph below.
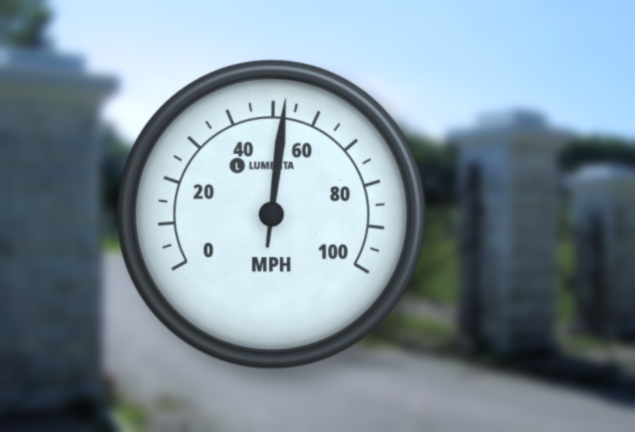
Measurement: 52.5 mph
